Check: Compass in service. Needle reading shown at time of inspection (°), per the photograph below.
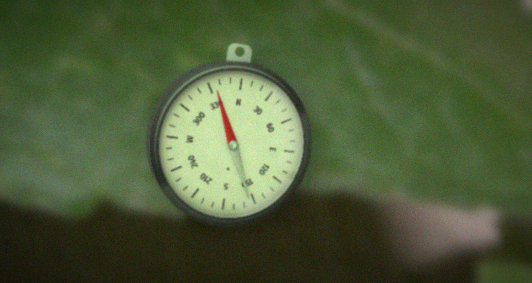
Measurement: 335 °
